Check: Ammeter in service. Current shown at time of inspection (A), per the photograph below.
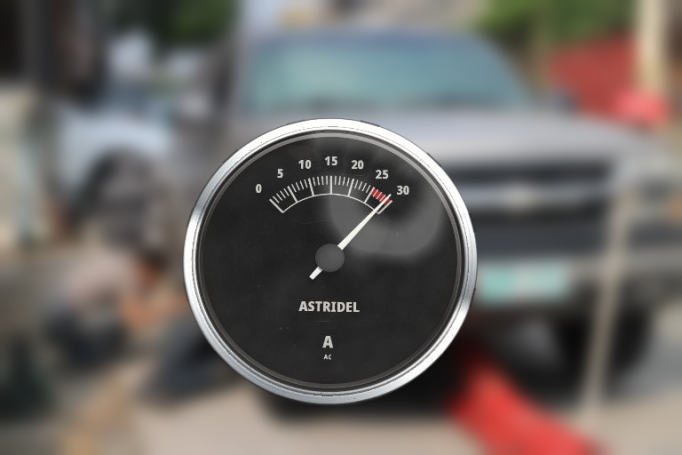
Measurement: 29 A
